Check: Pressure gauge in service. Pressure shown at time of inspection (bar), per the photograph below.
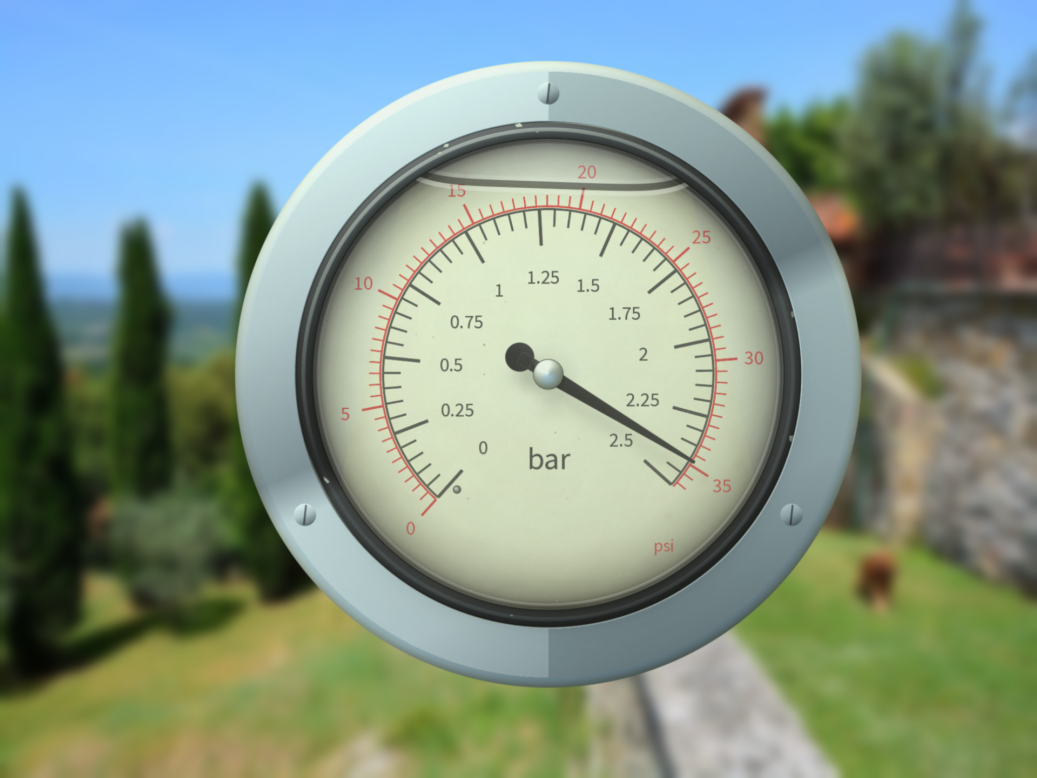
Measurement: 2.4 bar
